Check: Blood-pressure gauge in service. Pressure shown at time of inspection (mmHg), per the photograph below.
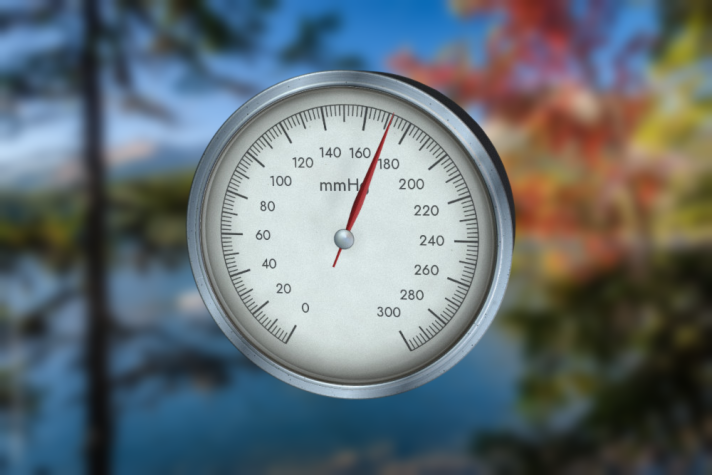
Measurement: 172 mmHg
